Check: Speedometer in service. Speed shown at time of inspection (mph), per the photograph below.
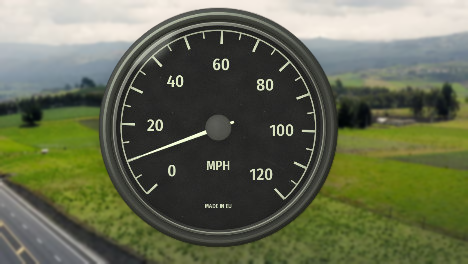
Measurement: 10 mph
